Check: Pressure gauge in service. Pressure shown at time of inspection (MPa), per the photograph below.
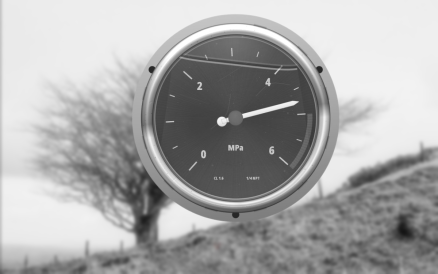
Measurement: 4.75 MPa
